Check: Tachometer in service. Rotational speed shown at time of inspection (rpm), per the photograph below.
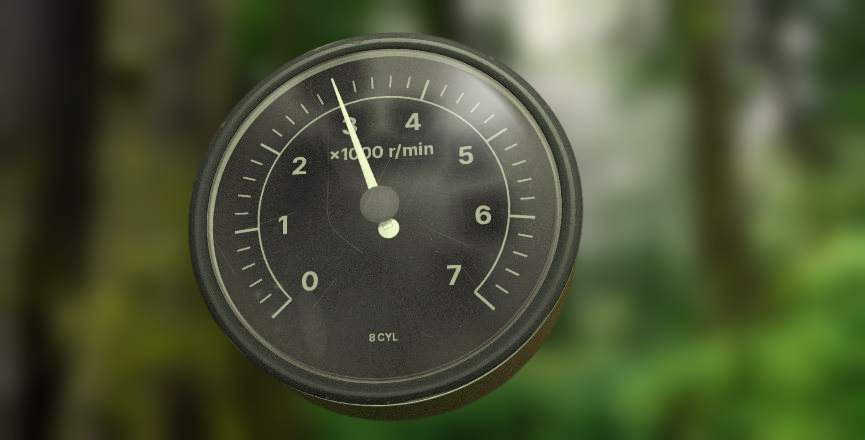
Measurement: 3000 rpm
